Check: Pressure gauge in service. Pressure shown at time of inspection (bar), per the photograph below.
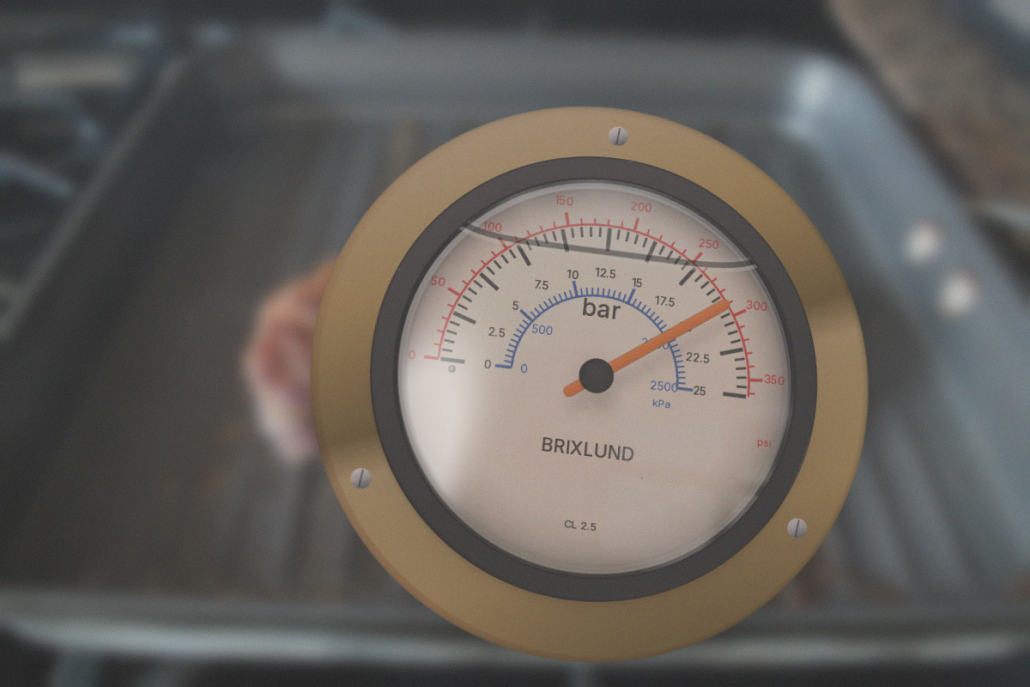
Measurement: 20 bar
